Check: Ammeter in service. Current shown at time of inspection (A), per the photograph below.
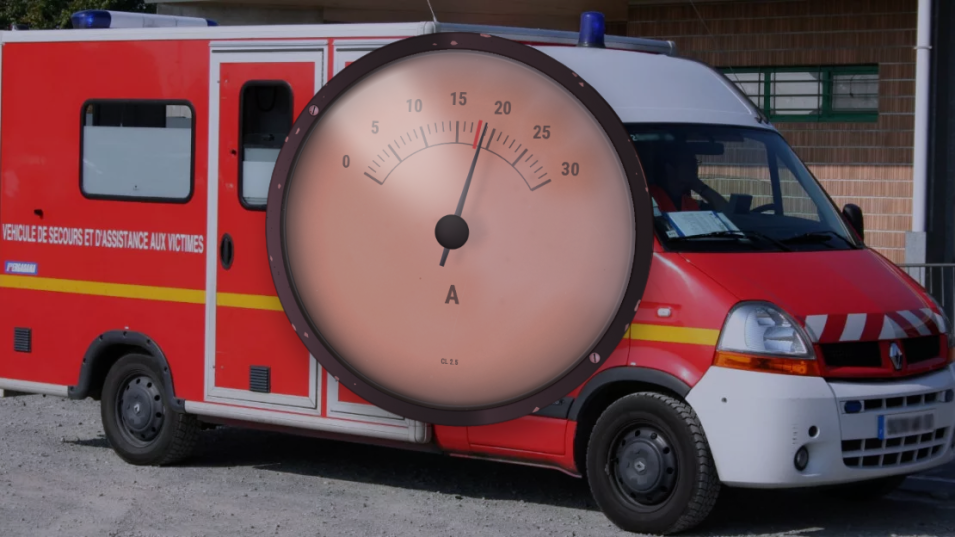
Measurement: 19 A
